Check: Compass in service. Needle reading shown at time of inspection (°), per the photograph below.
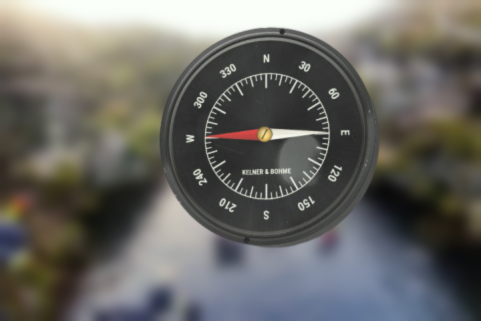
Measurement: 270 °
